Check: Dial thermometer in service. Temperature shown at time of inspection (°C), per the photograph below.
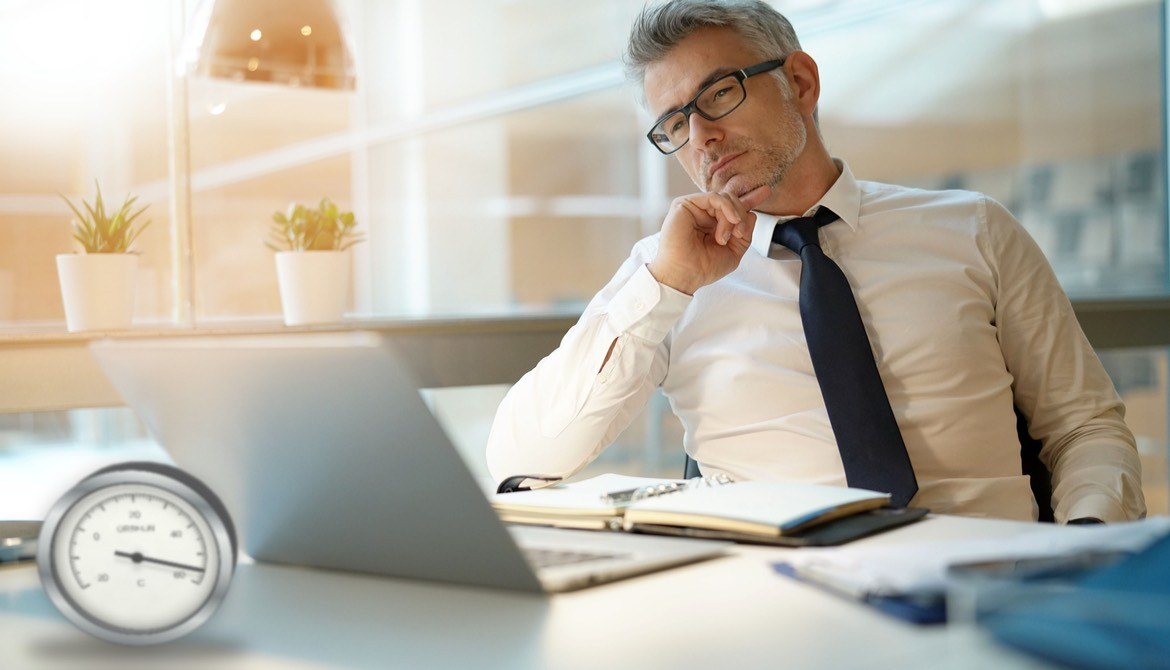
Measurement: 55 °C
